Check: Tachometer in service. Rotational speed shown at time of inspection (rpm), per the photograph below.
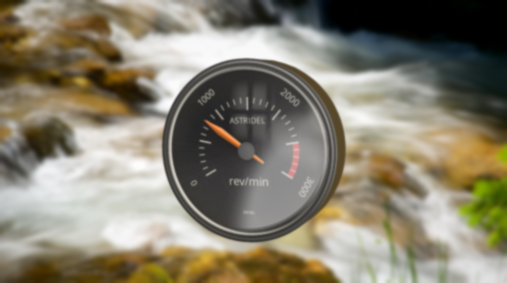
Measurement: 800 rpm
